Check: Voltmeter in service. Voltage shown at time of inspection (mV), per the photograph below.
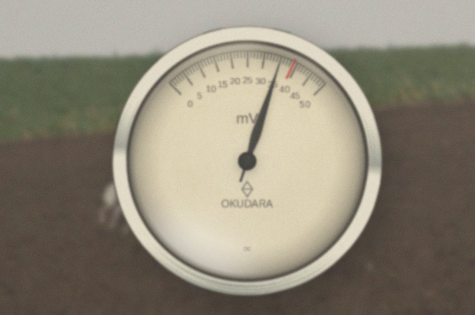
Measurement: 35 mV
